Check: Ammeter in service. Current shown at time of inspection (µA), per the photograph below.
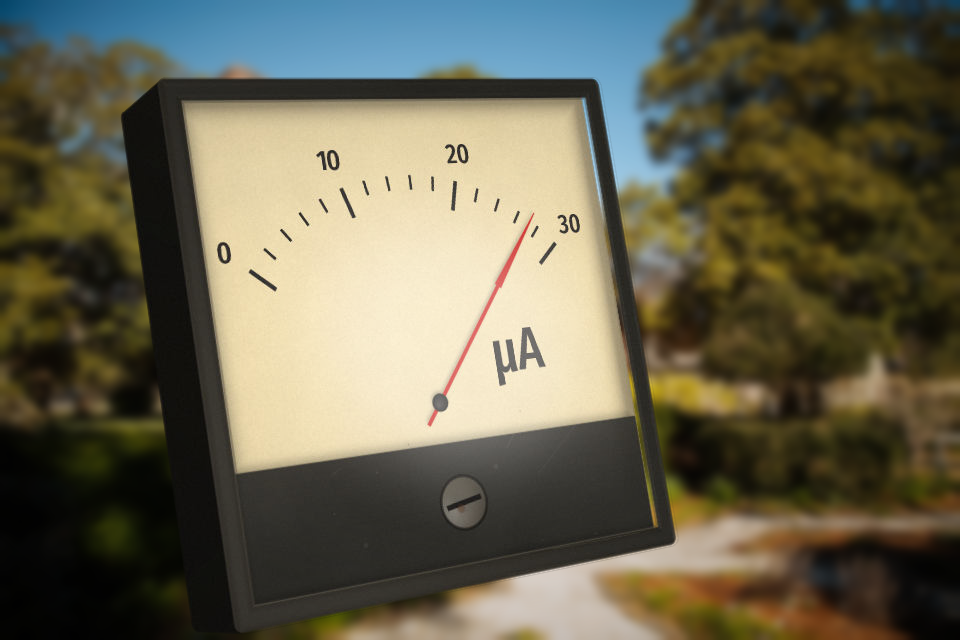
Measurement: 27 µA
